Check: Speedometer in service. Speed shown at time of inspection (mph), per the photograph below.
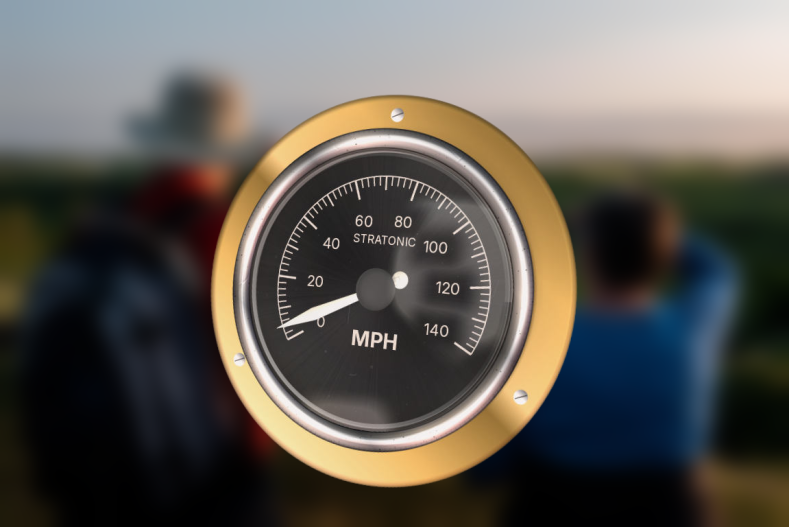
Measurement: 4 mph
